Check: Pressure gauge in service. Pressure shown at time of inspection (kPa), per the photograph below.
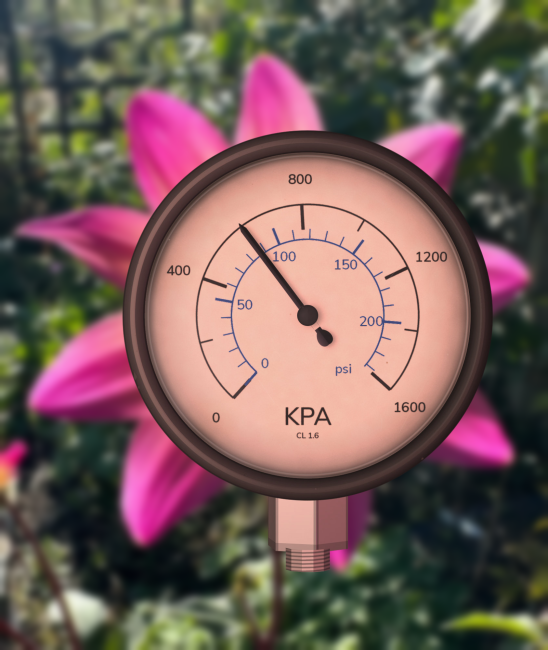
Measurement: 600 kPa
